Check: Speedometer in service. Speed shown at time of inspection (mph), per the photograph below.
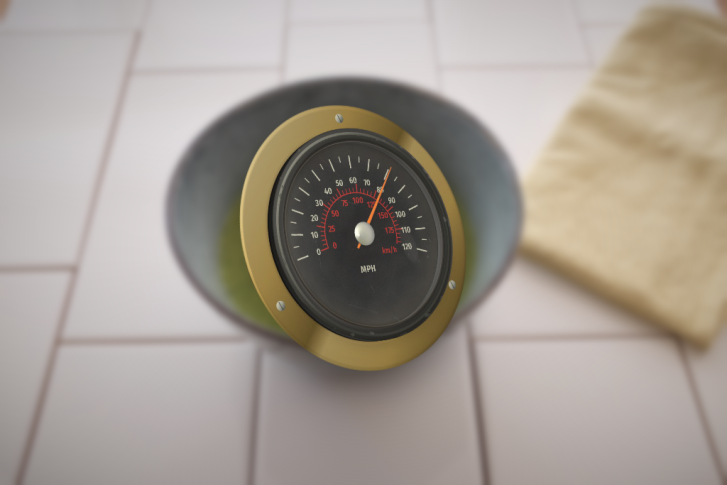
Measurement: 80 mph
